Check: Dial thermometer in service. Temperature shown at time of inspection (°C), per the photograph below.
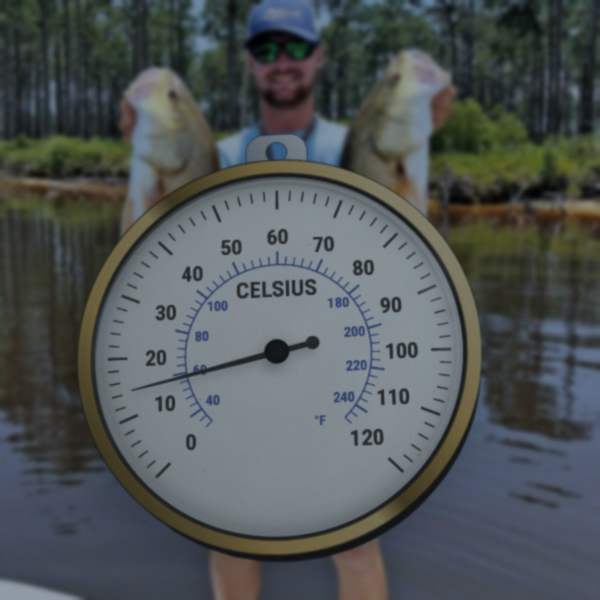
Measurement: 14 °C
